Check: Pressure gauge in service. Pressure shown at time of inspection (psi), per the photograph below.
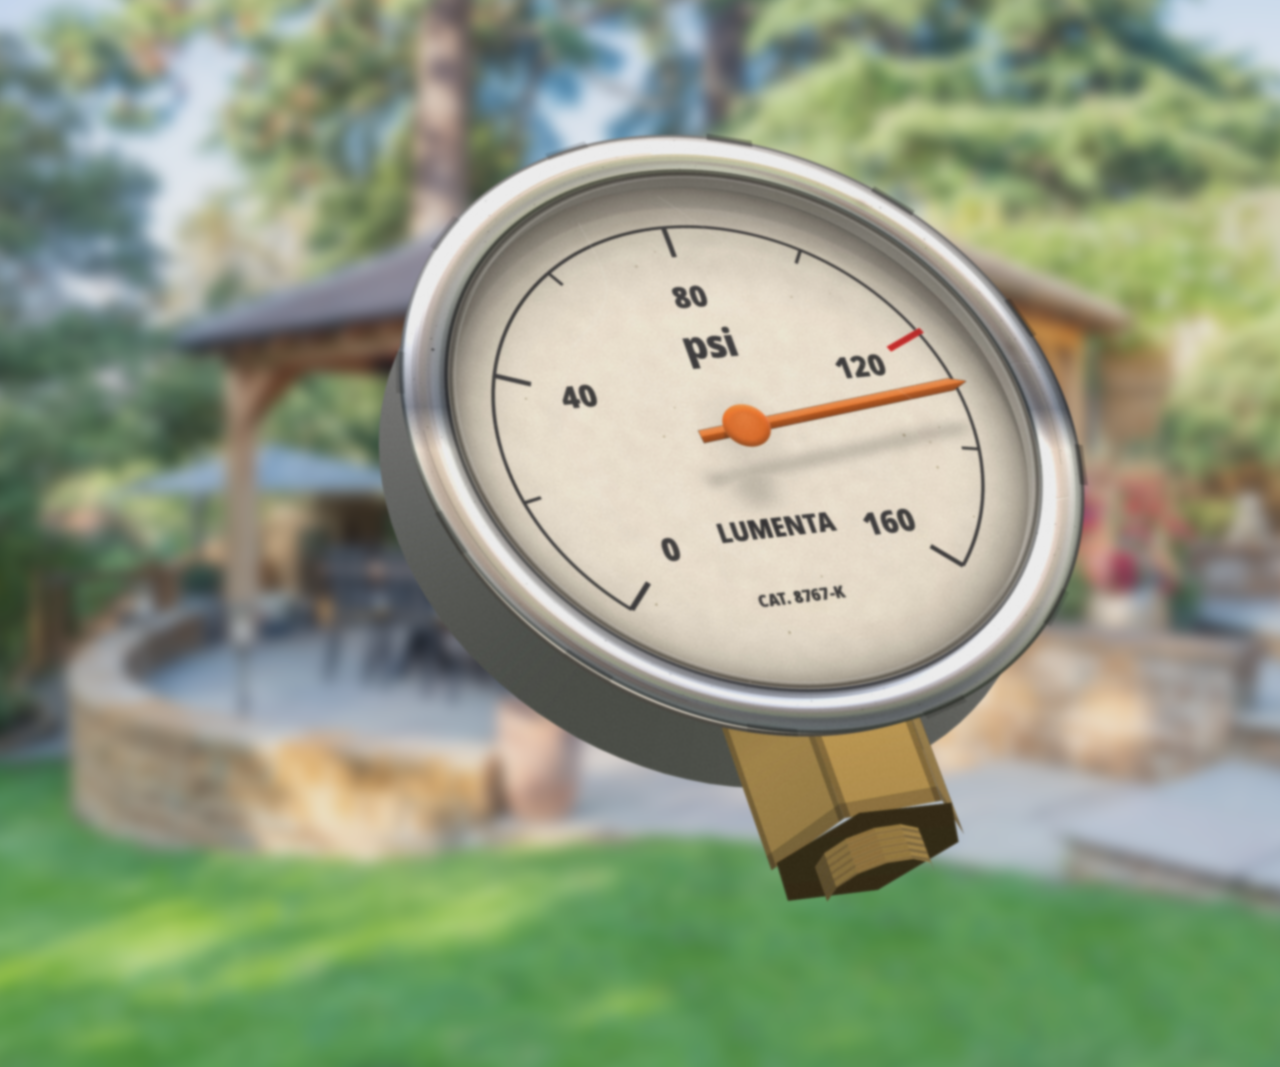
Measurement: 130 psi
